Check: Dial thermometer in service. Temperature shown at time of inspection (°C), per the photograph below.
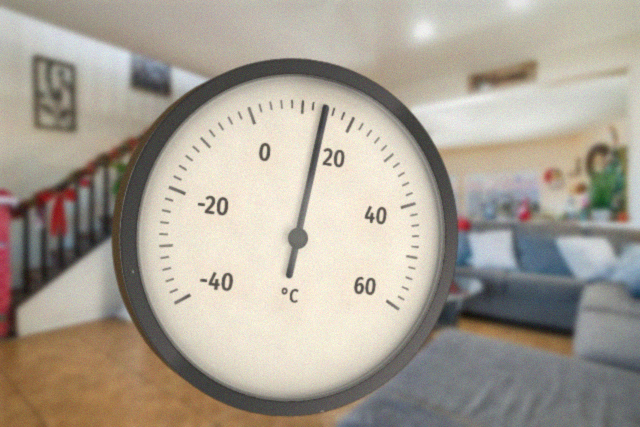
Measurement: 14 °C
